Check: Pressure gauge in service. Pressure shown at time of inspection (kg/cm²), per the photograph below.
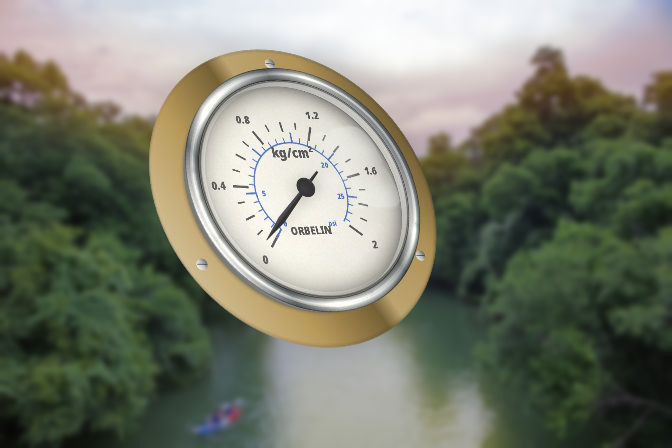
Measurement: 0.05 kg/cm²
